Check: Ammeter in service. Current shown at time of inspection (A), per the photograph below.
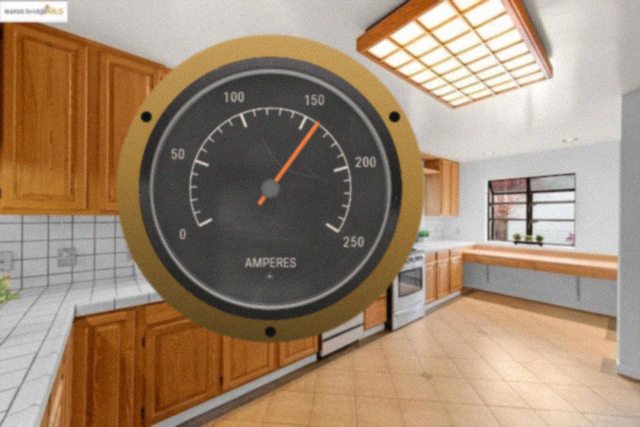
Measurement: 160 A
